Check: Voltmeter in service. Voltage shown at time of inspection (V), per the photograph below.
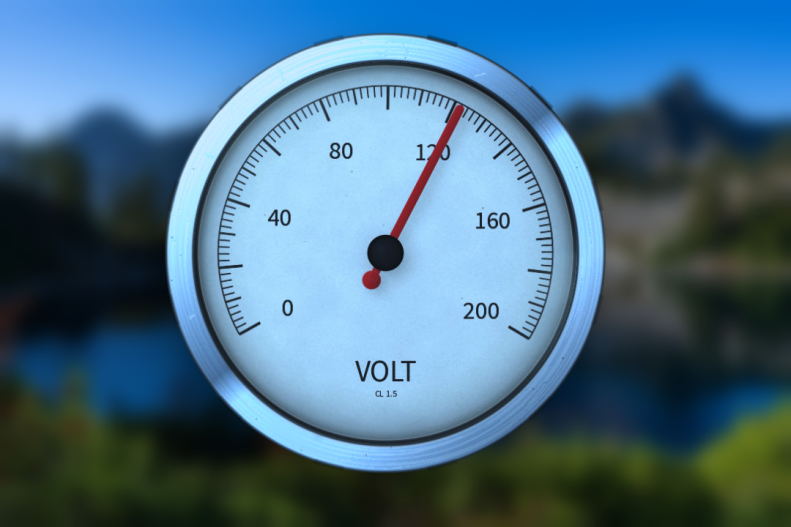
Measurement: 122 V
